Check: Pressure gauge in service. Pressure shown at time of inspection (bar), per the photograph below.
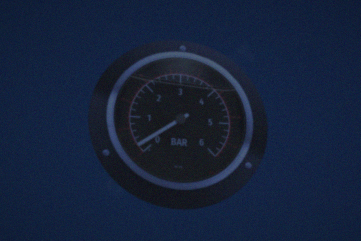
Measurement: 0.2 bar
